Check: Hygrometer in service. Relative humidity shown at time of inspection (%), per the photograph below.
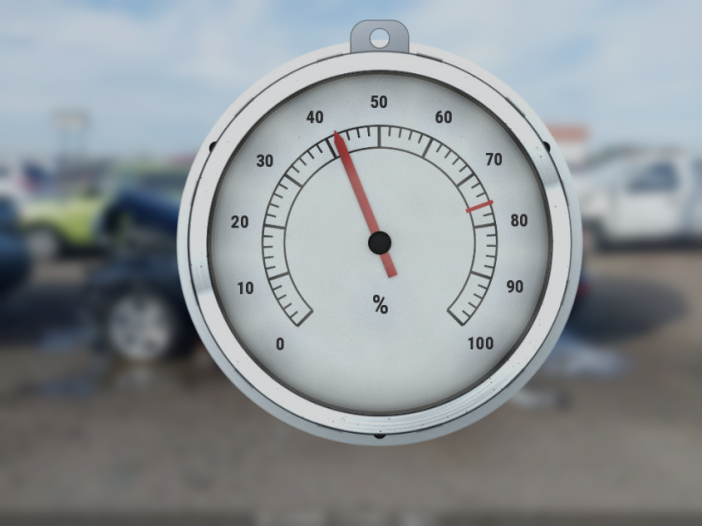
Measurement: 42 %
